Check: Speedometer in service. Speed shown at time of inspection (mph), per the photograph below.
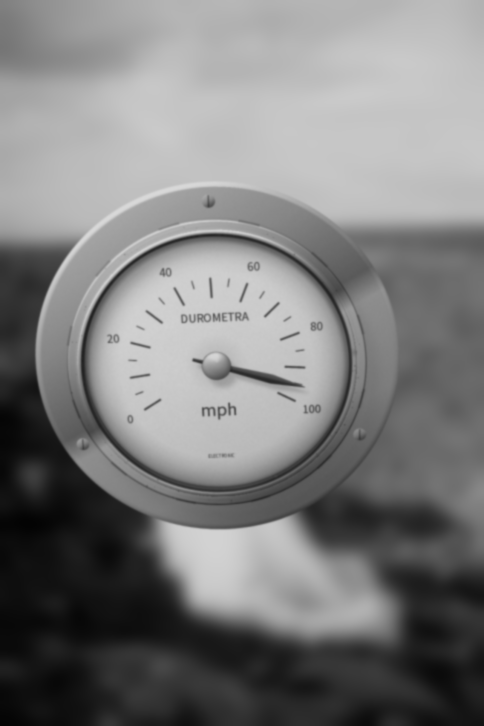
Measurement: 95 mph
